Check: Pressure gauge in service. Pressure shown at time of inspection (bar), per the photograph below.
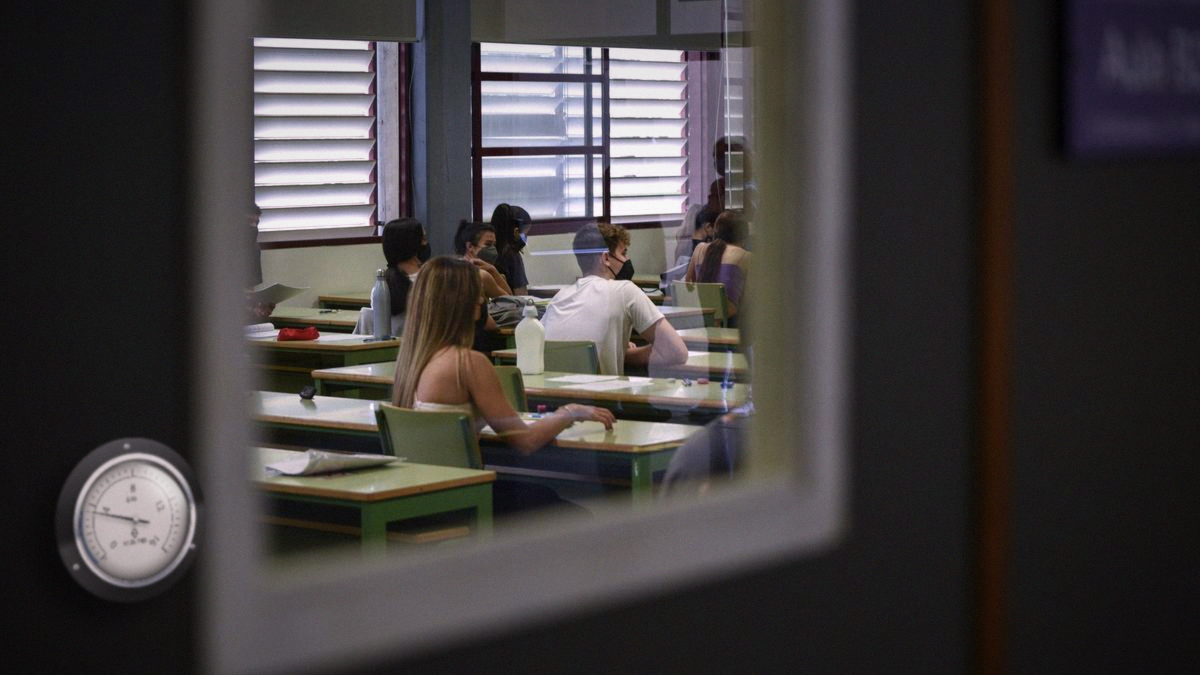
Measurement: 3.5 bar
